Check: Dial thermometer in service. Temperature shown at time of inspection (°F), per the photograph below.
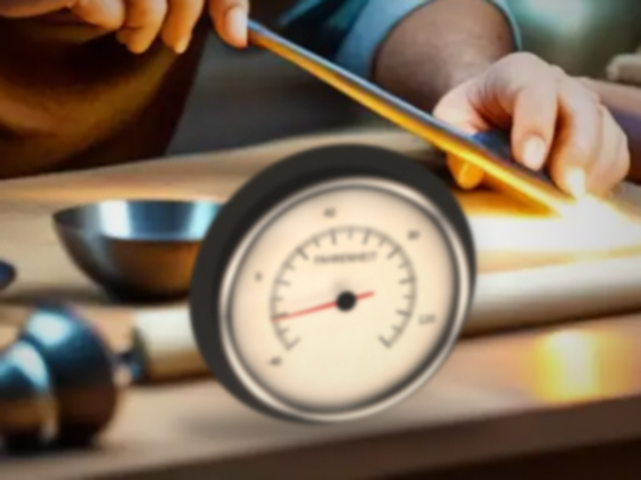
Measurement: -20 °F
